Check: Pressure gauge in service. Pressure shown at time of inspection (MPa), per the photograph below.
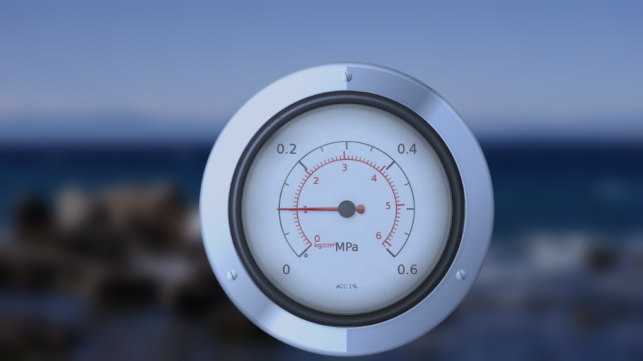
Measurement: 0.1 MPa
